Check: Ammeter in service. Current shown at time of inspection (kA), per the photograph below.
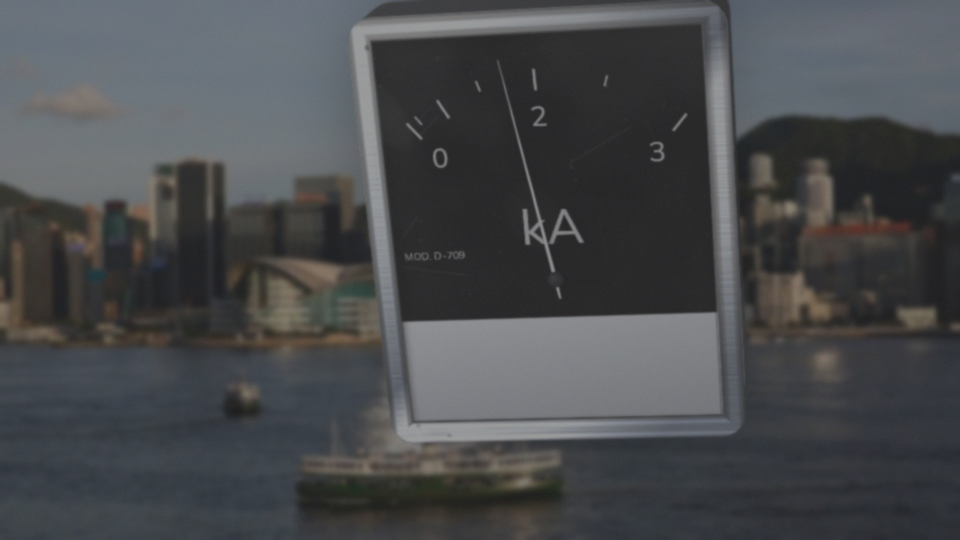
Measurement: 1.75 kA
